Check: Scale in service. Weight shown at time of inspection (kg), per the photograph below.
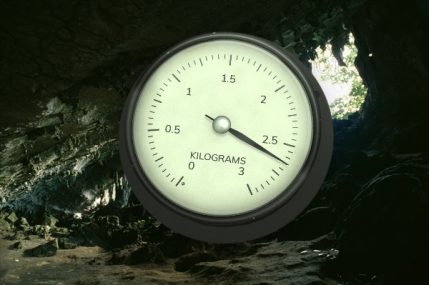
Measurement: 2.65 kg
